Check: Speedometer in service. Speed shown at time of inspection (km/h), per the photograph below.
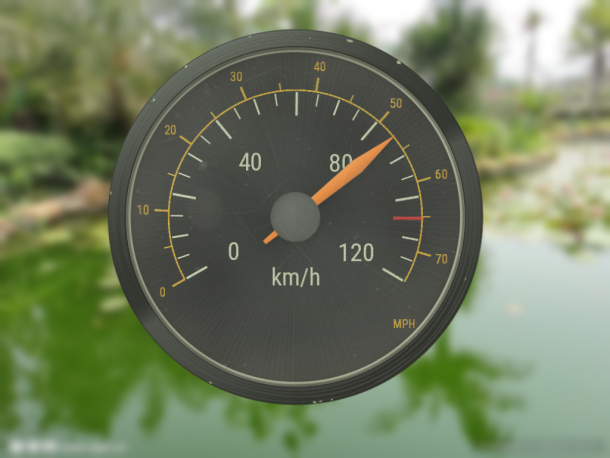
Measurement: 85 km/h
